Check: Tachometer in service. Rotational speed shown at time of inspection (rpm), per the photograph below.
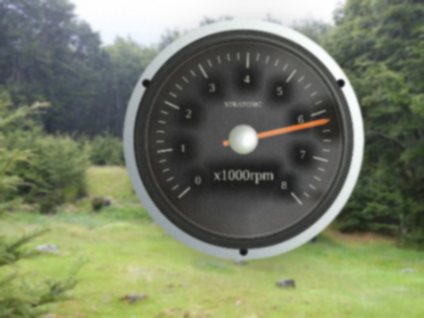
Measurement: 6200 rpm
